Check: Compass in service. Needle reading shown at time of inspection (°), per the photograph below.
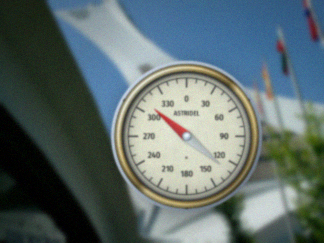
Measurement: 310 °
